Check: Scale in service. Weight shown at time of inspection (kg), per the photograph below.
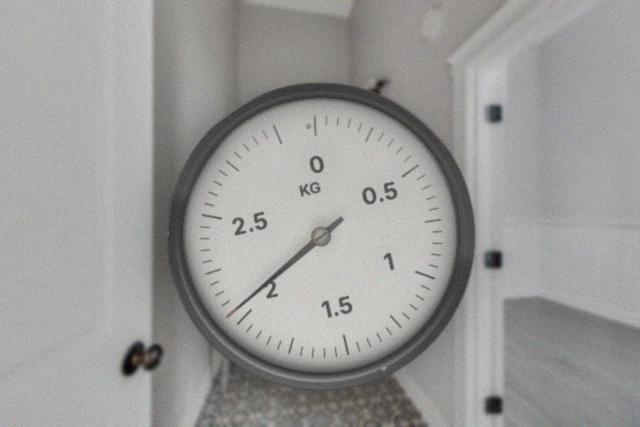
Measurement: 2.05 kg
